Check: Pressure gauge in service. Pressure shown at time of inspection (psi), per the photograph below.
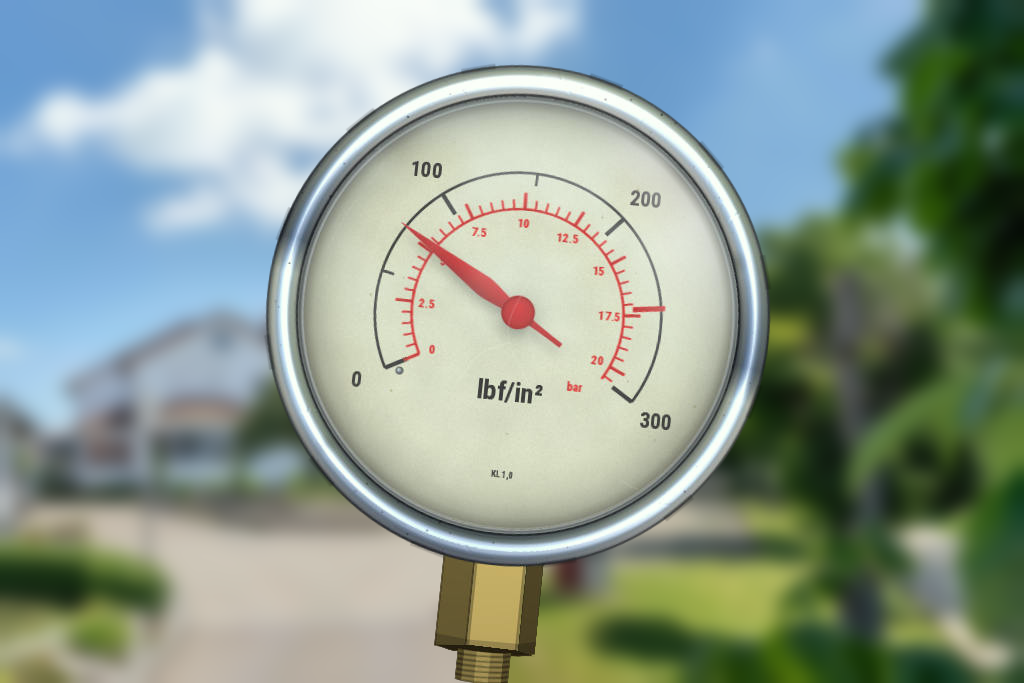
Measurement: 75 psi
